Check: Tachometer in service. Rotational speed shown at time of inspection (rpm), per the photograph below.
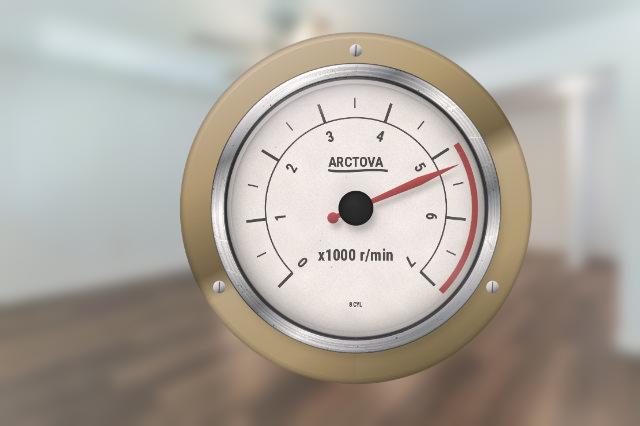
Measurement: 5250 rpm
